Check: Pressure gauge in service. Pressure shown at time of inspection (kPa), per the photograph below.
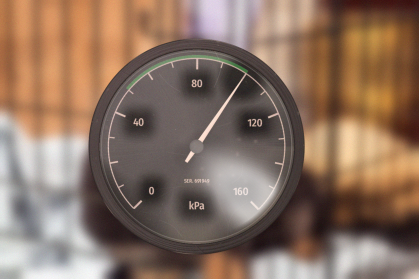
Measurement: 100 kPa
